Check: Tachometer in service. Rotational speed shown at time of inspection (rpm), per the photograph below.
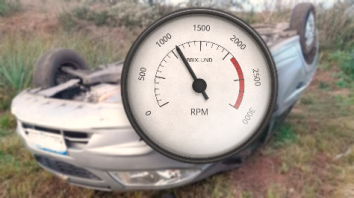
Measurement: 1100 rpm
